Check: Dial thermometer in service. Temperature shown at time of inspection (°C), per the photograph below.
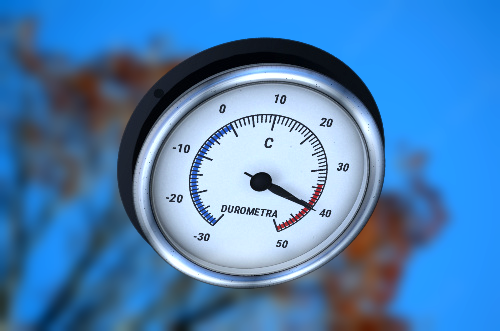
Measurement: 40 °C
